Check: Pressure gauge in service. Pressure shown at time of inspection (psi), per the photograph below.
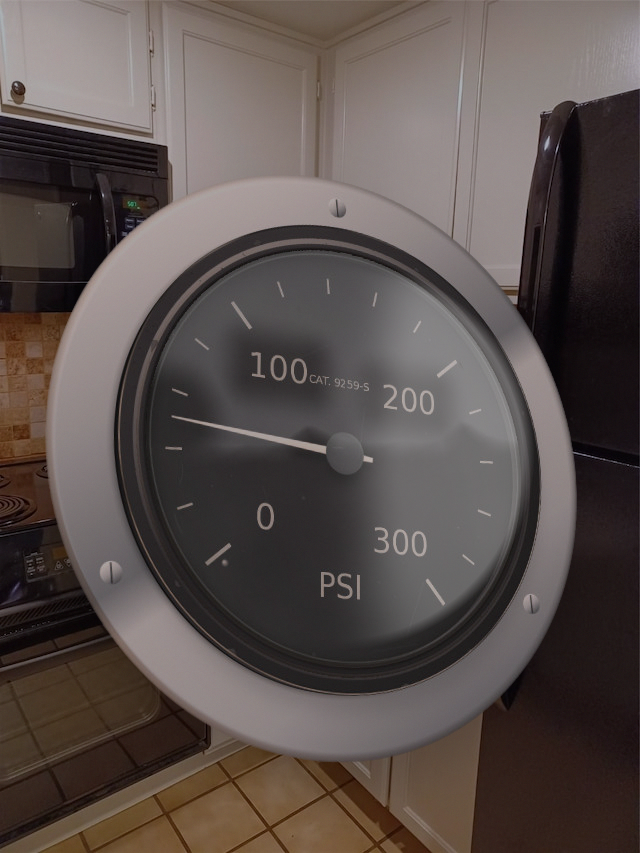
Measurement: 50 psi
